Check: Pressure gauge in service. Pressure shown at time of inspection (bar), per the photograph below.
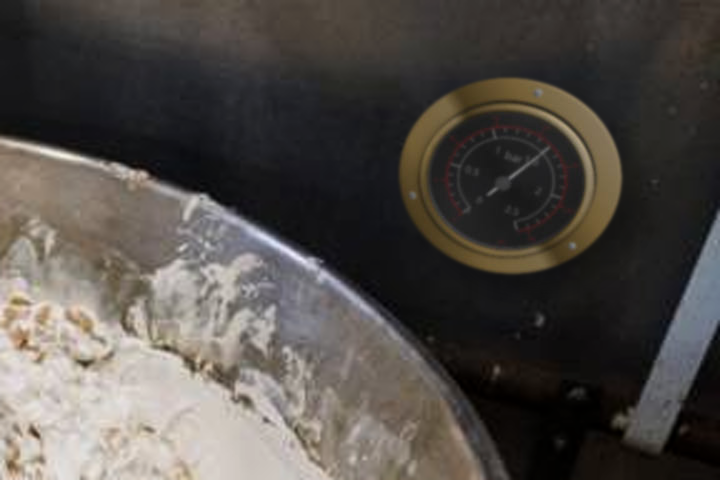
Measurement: 1.5 bar
